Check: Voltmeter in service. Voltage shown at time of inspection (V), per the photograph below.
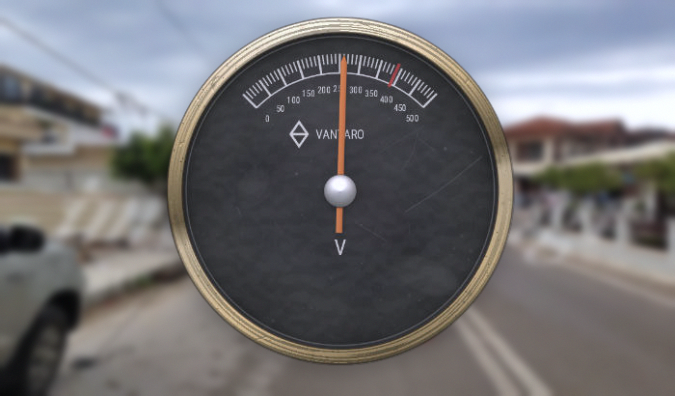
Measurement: 260 V
